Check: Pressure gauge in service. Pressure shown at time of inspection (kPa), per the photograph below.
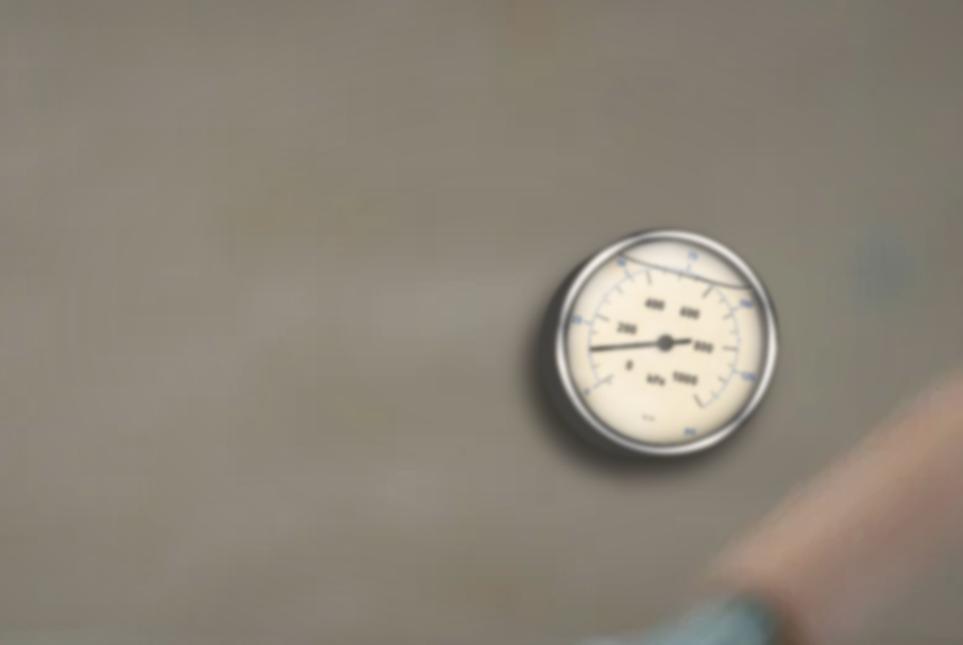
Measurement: 100 kPa
